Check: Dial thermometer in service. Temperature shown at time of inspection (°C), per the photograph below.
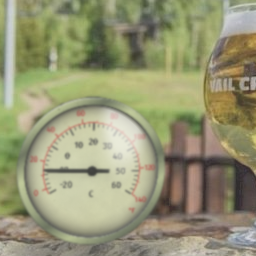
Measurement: -10 °C
